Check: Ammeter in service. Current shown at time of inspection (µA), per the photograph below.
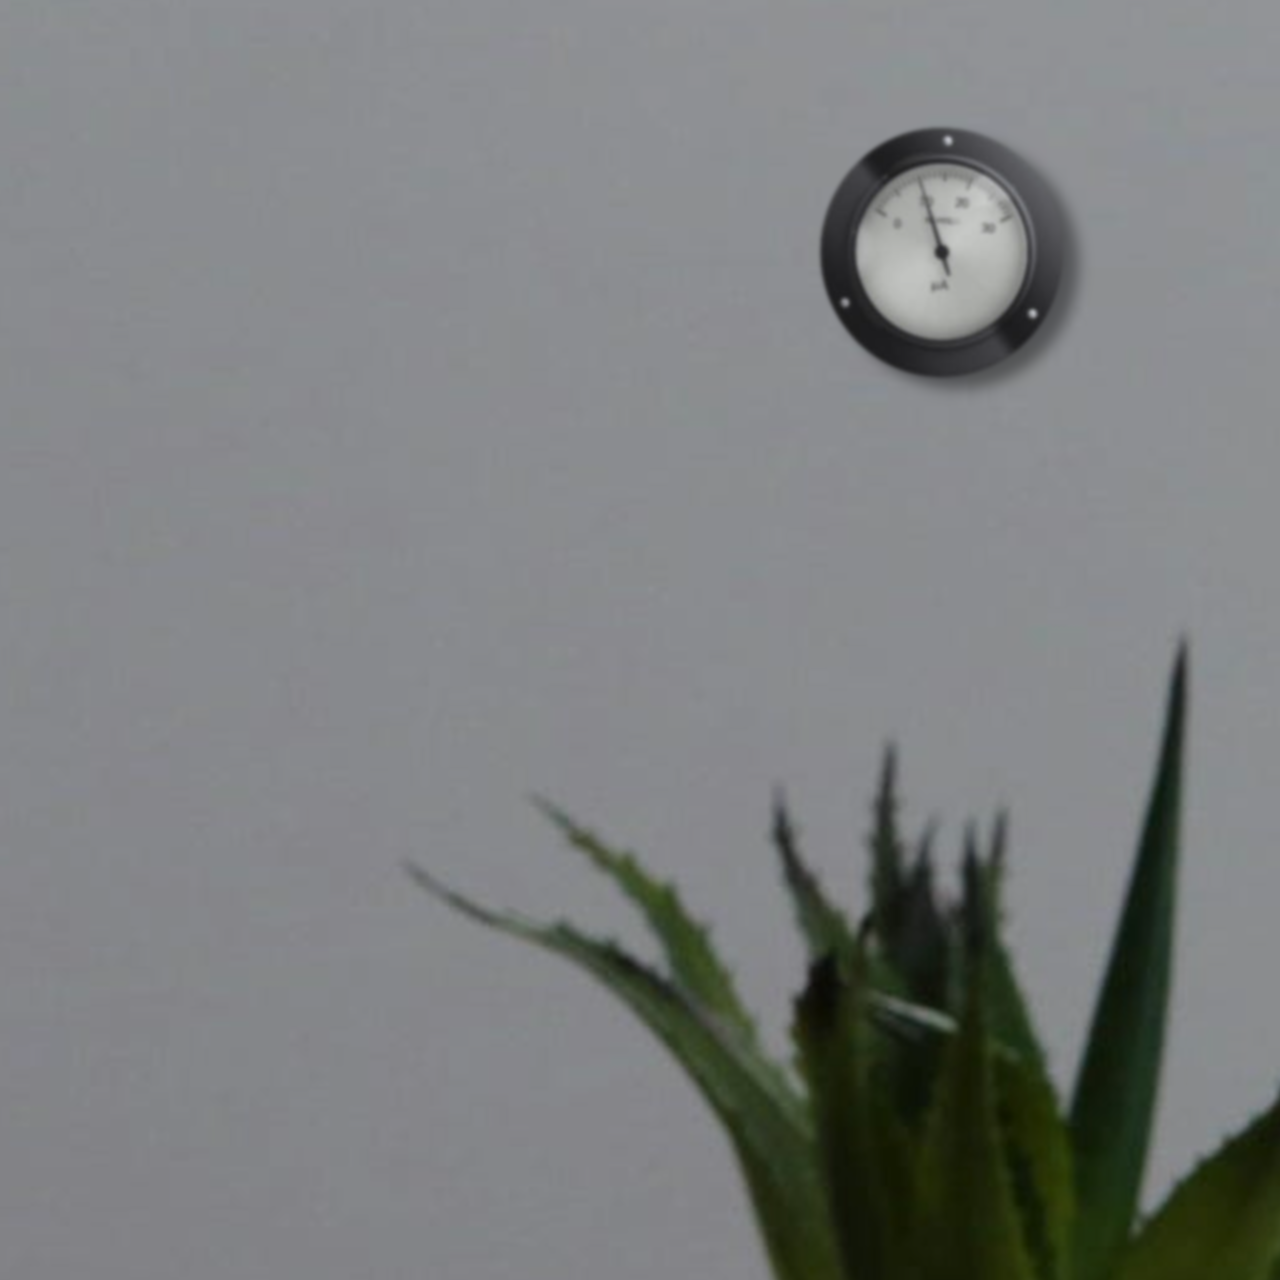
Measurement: 10 µA
